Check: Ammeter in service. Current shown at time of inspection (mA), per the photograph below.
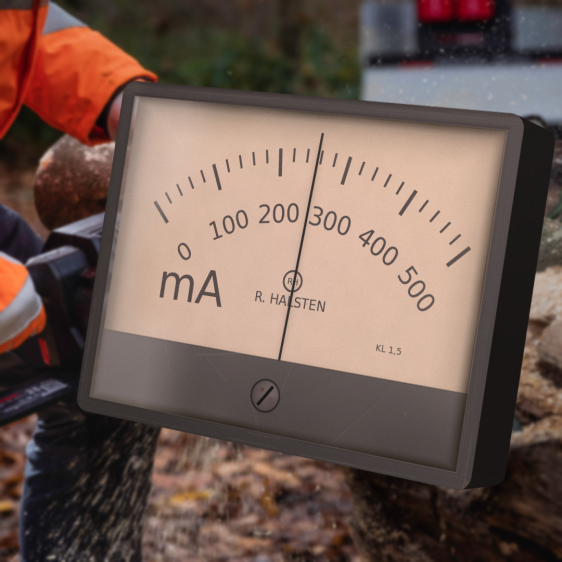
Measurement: 260 mA
